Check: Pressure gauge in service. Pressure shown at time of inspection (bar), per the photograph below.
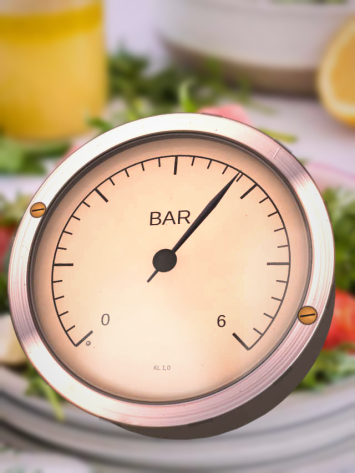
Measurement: 3.8 bar
